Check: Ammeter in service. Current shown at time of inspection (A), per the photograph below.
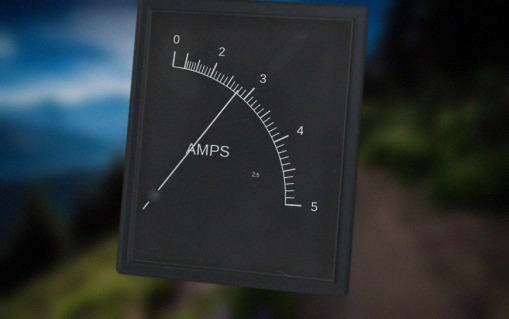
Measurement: 2.8 A
